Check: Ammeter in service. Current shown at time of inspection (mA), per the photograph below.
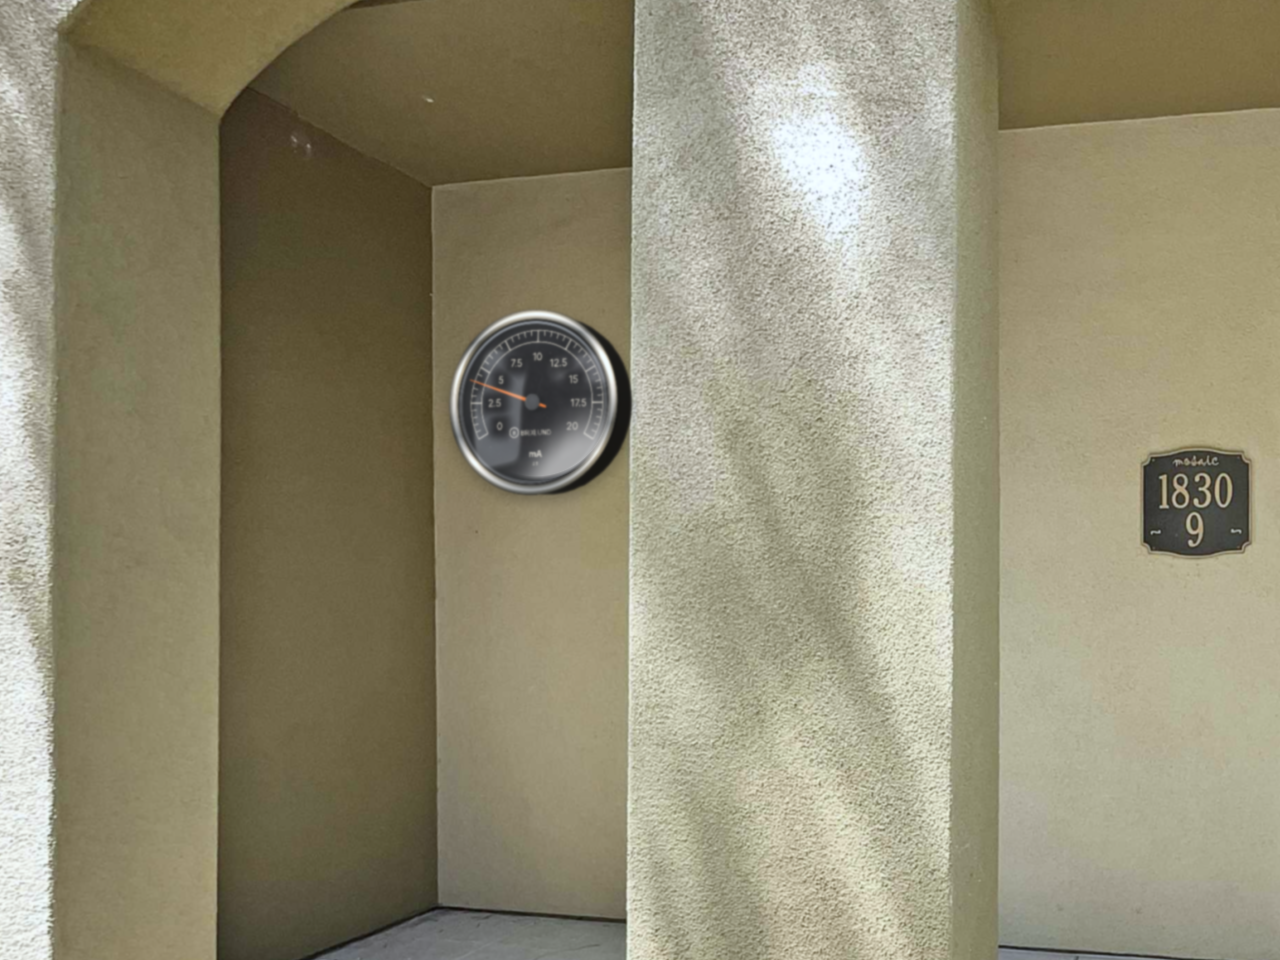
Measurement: 4 mA
